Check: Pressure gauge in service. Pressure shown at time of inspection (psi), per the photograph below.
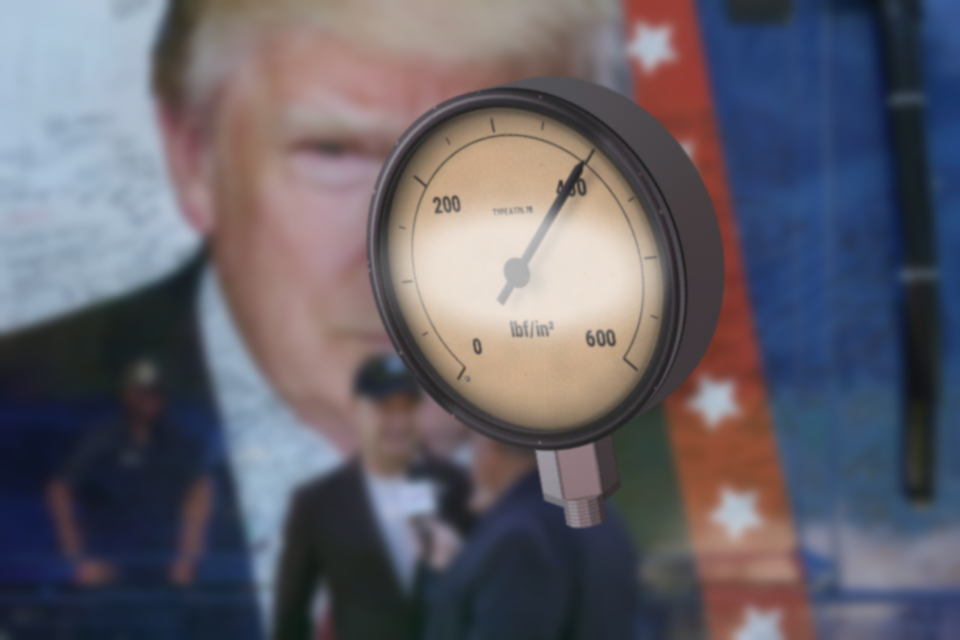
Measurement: 400 psi
